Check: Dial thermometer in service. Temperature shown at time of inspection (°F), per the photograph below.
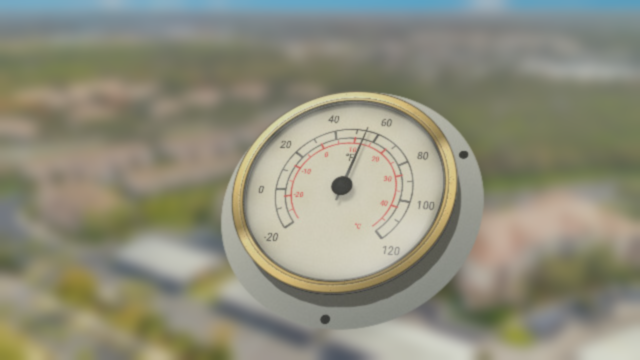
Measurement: 55 °F
